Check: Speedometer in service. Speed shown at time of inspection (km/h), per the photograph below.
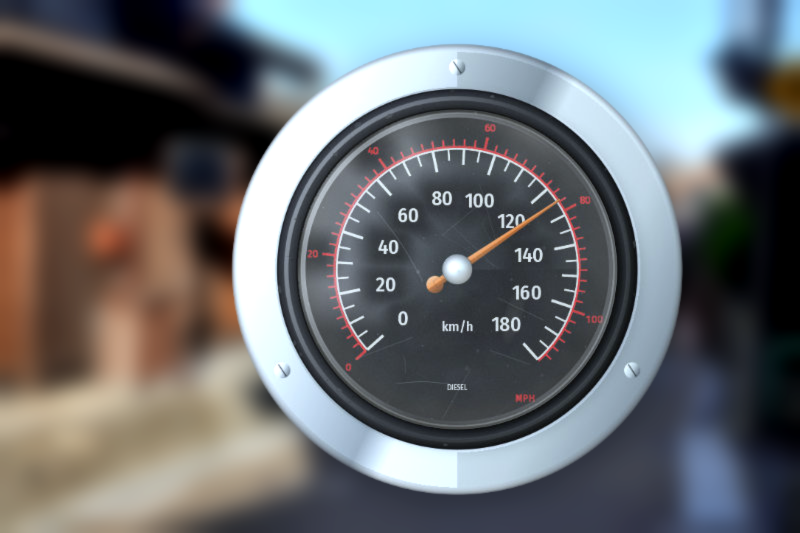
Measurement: 125 km/h
